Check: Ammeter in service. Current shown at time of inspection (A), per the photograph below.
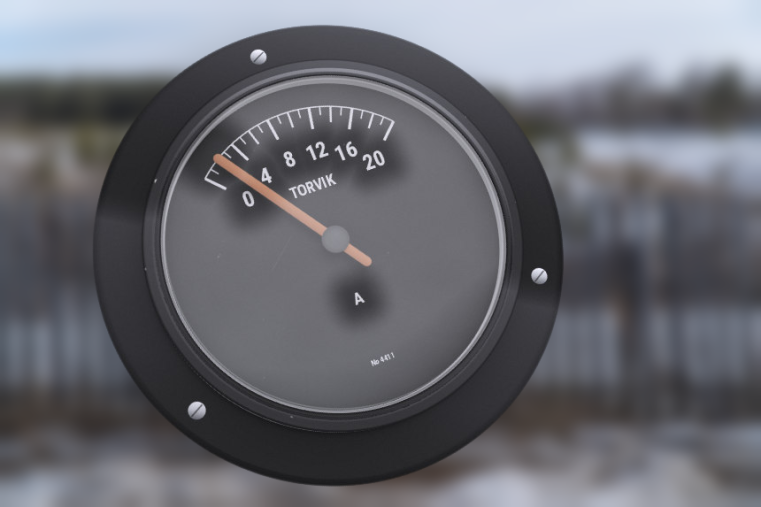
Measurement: 2 A
